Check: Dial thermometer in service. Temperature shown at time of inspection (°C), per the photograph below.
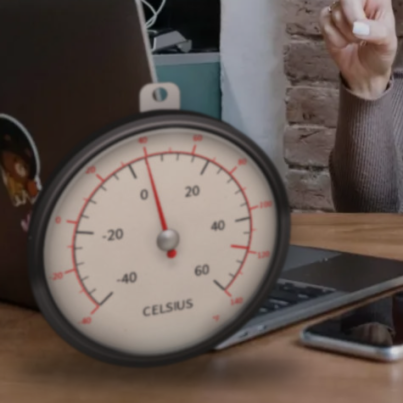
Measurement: 4 °C
